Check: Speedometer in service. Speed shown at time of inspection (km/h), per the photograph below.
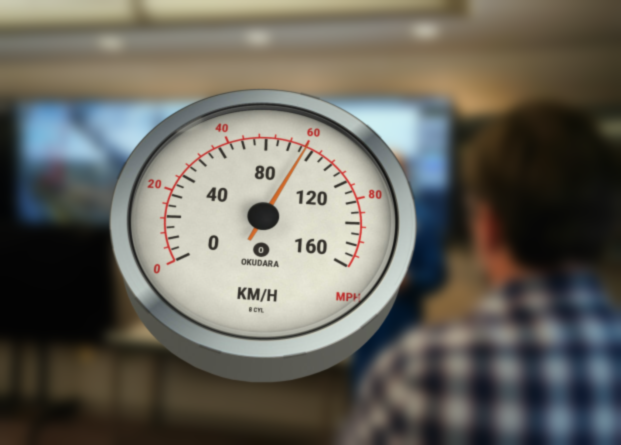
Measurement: 97.5 km/h
